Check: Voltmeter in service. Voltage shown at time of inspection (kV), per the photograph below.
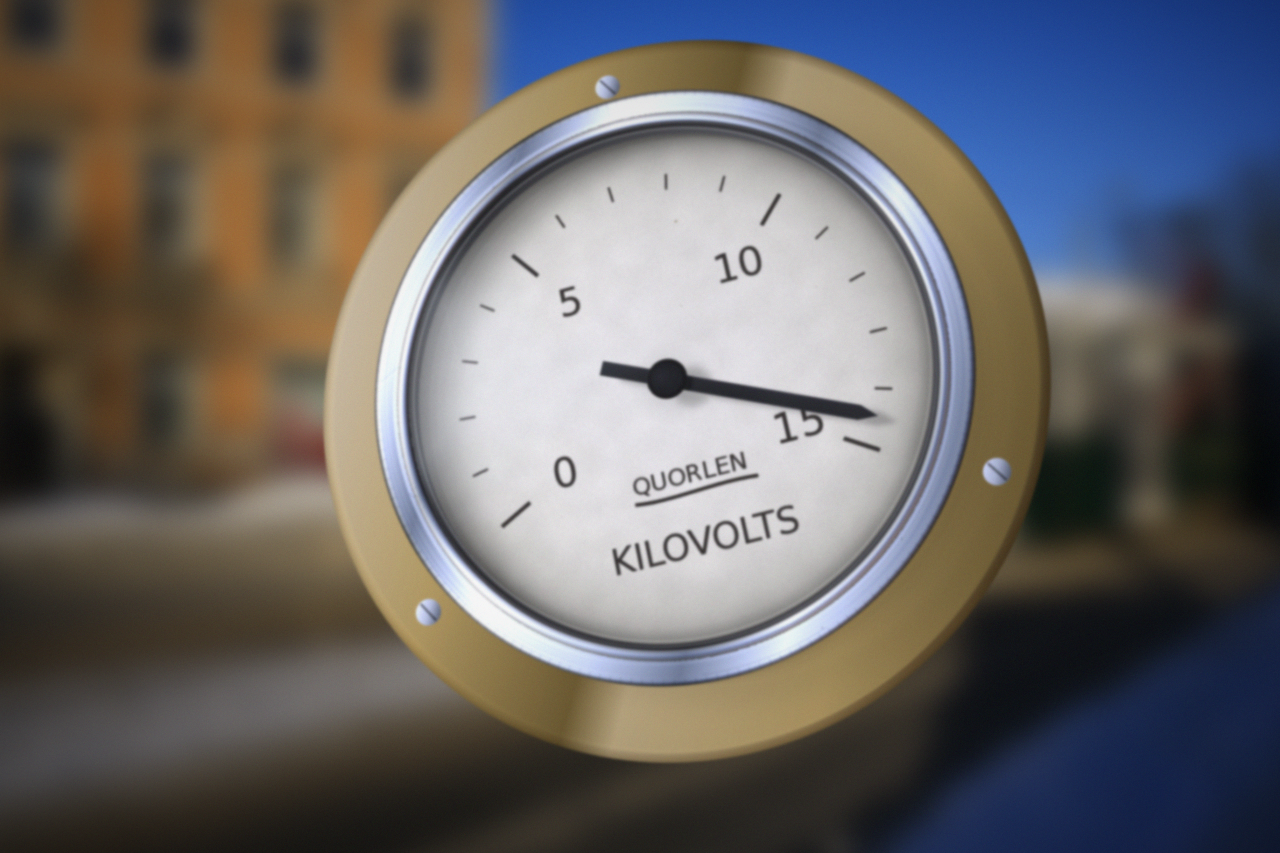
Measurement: 14.5 kV
